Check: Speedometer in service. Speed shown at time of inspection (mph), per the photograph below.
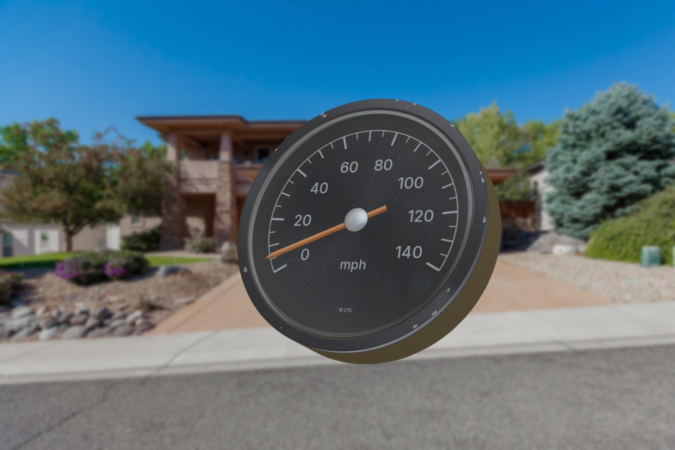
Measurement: 5 mph
